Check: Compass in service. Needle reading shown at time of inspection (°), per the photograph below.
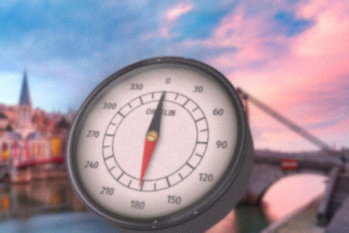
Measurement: 180 °
